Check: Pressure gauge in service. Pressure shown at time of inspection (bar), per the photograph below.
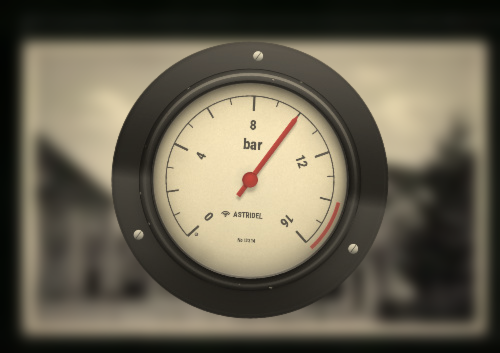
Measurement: 10 bar
